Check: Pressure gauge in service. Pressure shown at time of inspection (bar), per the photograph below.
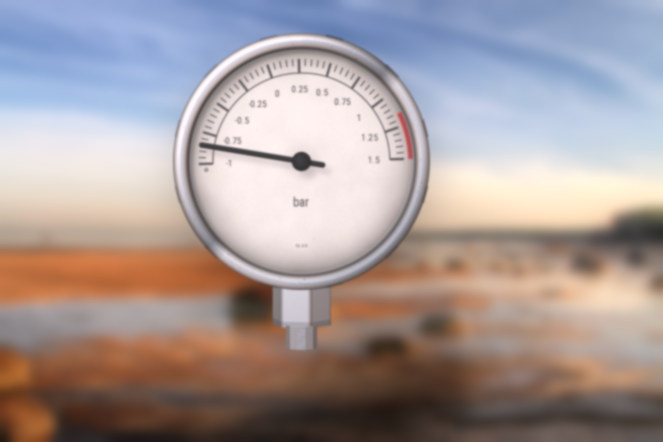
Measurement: -0.85 bar
